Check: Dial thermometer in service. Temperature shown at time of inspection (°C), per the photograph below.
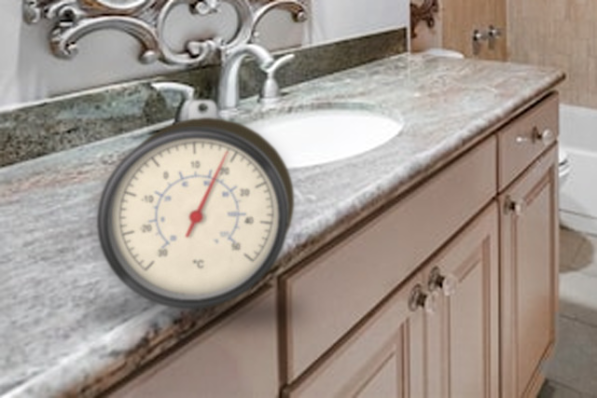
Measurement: 18 °C
